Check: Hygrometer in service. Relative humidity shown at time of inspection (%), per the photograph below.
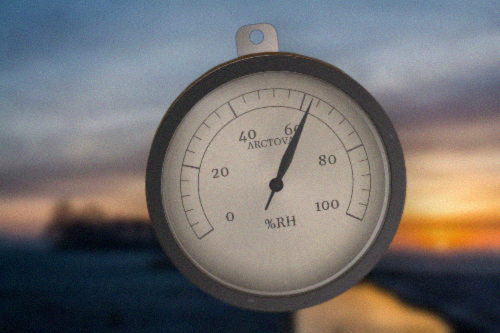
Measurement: 62 %
